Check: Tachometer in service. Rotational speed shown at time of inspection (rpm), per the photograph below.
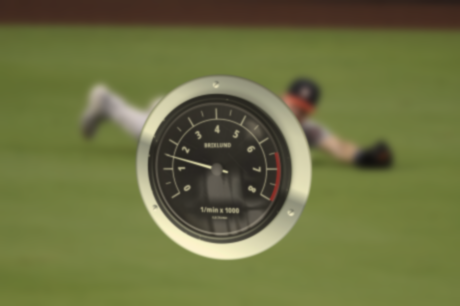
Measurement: 1500 rpm
